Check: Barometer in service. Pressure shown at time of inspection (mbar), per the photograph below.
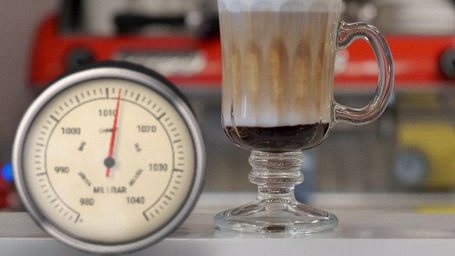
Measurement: 1012 mbar
